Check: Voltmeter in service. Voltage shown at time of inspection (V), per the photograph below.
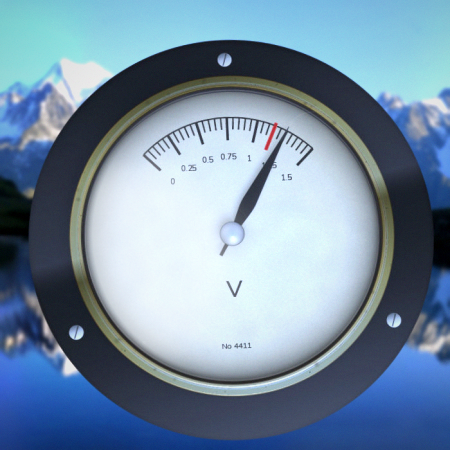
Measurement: 1.25 V
